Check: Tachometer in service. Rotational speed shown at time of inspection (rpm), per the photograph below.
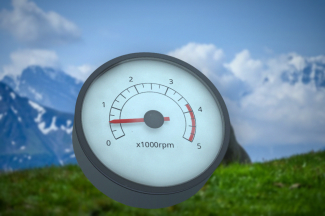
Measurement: 500 rpm
